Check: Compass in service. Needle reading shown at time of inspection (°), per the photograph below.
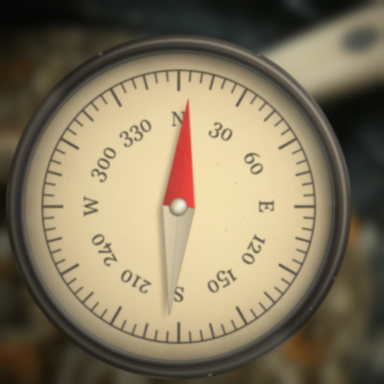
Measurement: 5 °
